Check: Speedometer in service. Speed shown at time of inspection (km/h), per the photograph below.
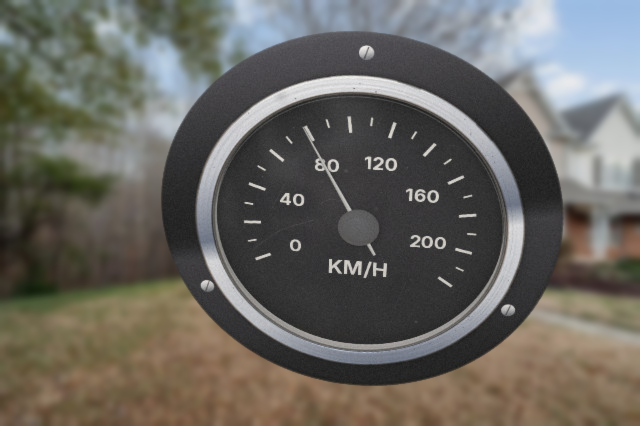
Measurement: 80 km/h
